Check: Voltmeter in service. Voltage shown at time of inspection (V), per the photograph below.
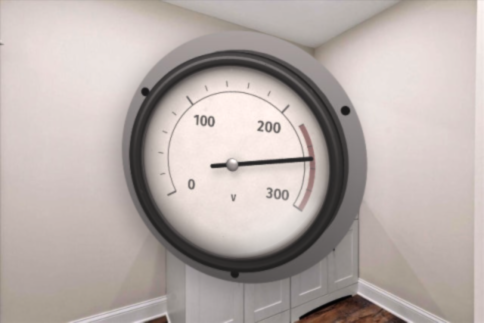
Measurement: 250 V
